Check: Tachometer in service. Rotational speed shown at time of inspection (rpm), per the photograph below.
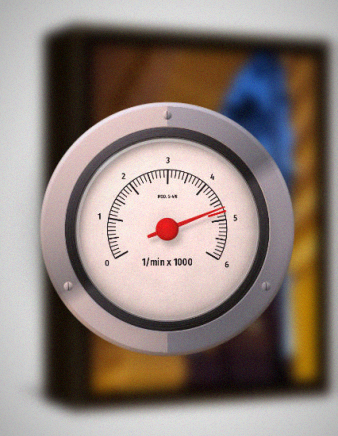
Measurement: 4700 rpm
